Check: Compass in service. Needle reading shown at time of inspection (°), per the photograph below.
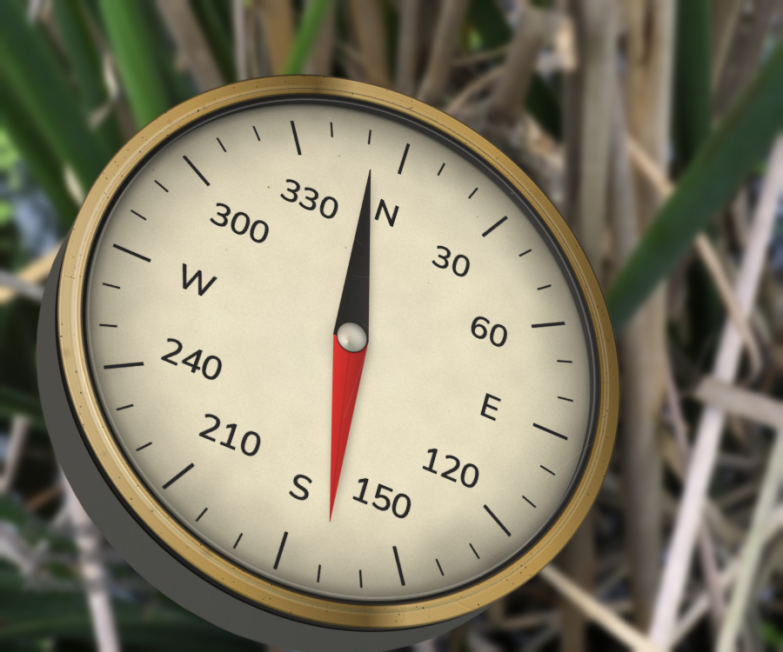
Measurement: 170 °
